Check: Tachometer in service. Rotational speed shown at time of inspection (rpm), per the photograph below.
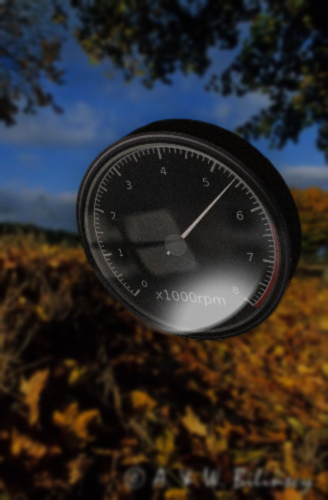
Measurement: 5400 rpm
